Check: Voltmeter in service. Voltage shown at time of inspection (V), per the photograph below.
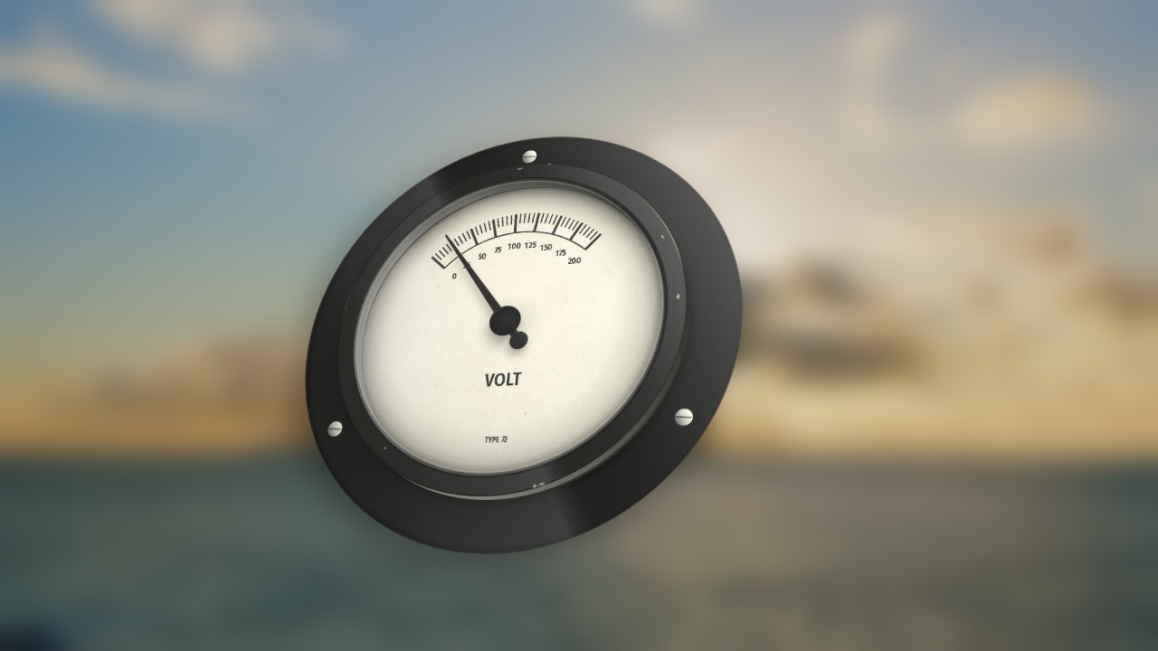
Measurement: 25 V
